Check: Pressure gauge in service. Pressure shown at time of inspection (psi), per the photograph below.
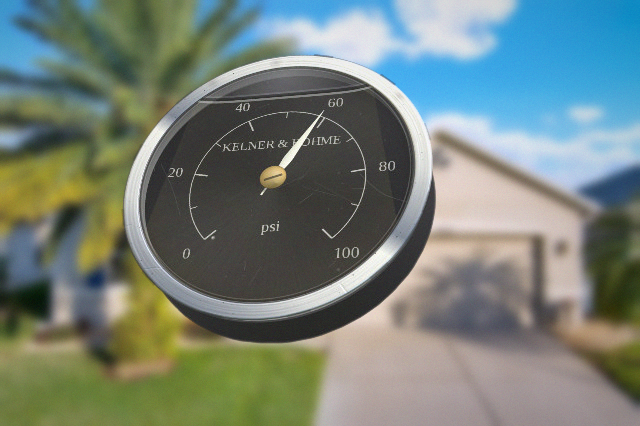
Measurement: 60 psi
